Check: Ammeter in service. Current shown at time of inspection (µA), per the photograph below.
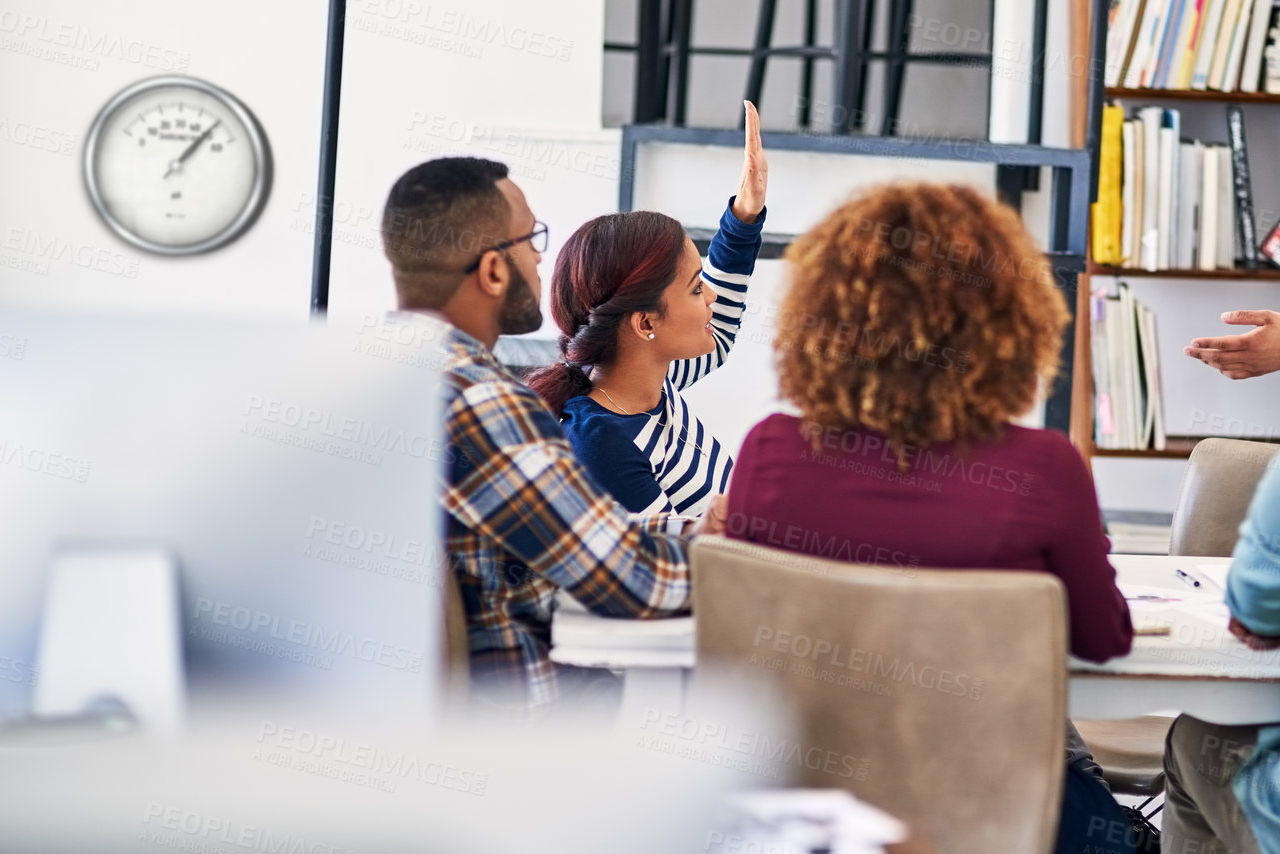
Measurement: 50 µA
